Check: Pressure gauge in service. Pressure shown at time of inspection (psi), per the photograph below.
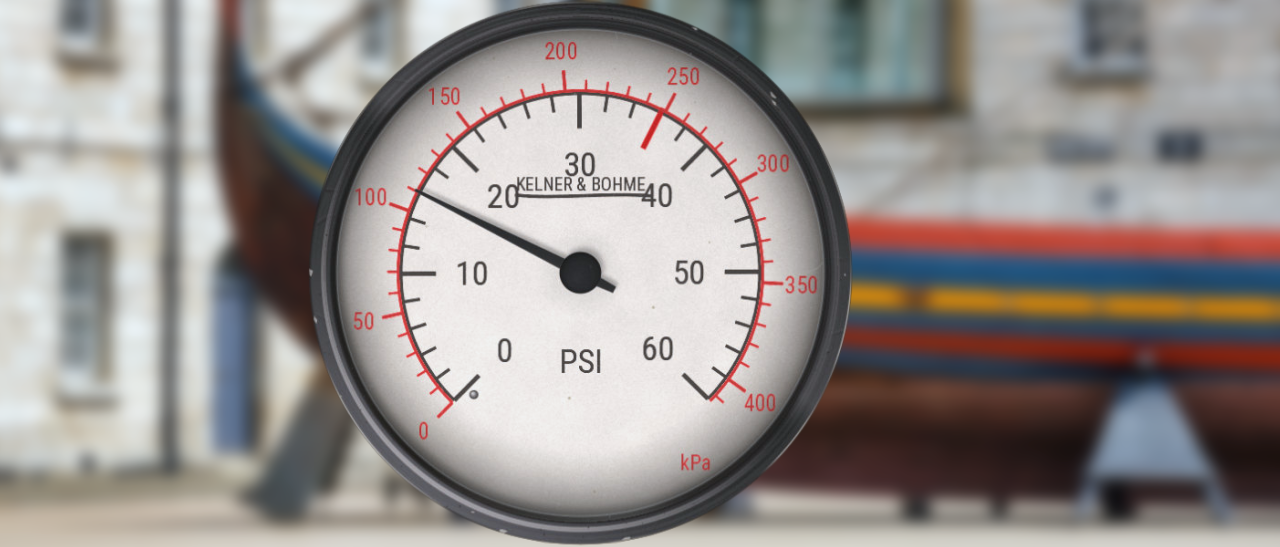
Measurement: 16 psi
